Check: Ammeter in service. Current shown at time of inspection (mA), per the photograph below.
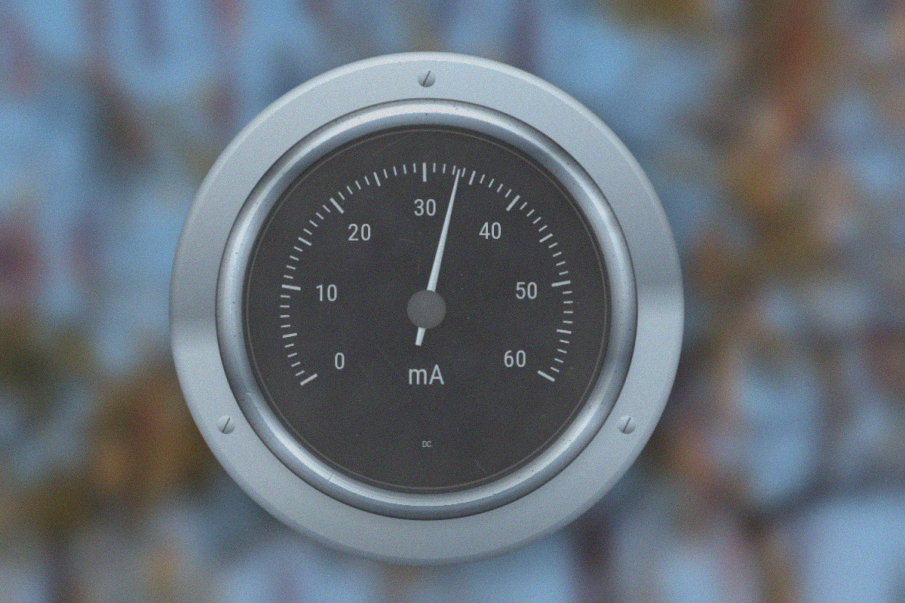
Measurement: 33.5 mA
